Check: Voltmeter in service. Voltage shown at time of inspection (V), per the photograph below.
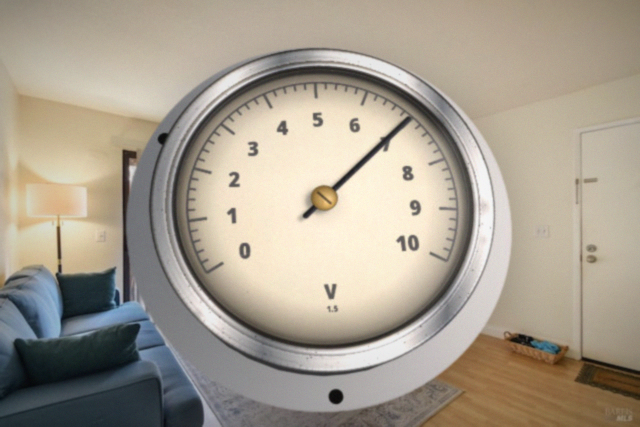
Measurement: 7 V
